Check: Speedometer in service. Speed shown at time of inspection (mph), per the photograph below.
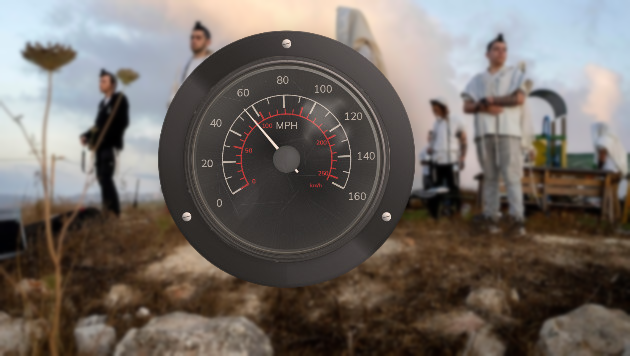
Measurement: 55 mph
